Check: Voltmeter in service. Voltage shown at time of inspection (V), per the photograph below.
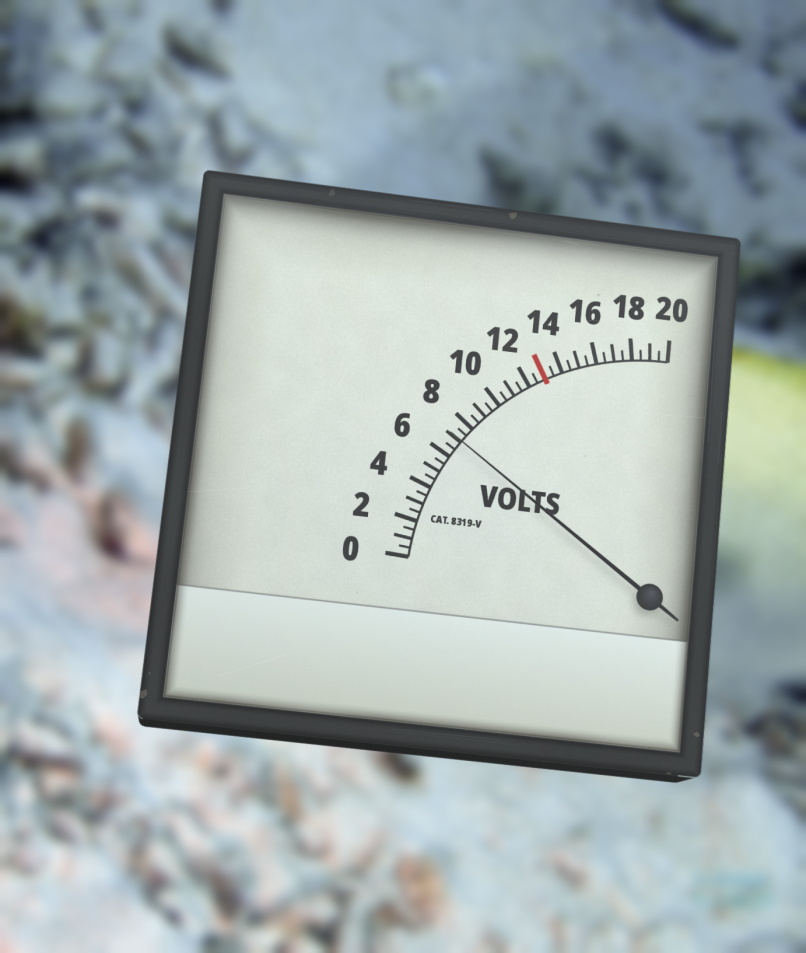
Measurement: 7 V
